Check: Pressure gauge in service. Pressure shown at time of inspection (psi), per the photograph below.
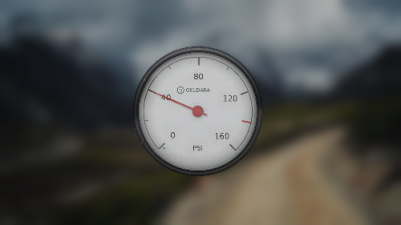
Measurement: 40 psi
